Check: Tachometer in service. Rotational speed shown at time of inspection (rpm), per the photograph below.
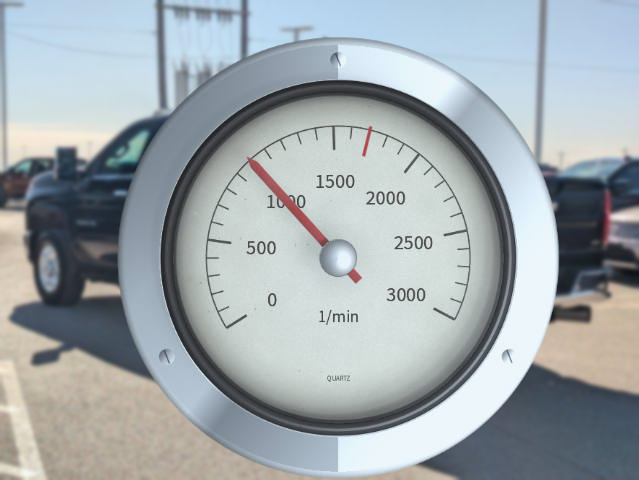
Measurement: 1000 rpm
